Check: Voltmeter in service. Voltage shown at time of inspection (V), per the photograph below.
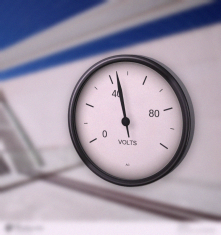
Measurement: 45 V
